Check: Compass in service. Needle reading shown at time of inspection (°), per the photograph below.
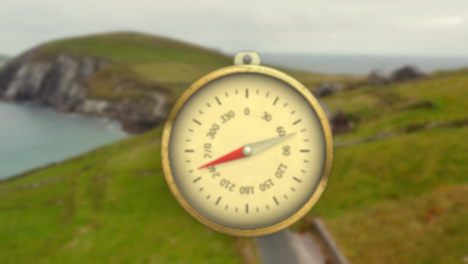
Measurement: 250 °
